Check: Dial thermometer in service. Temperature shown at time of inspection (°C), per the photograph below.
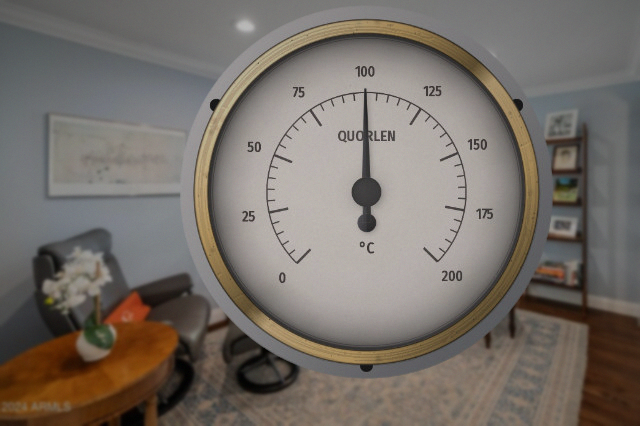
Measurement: 100 °C
